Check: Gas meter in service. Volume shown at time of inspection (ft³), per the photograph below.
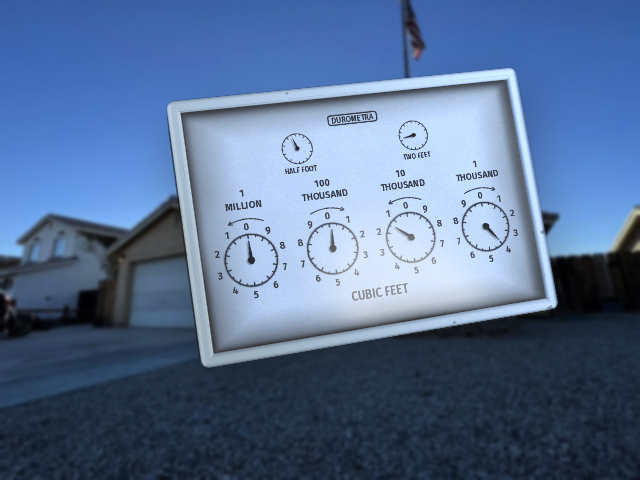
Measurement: 1400 ft³
